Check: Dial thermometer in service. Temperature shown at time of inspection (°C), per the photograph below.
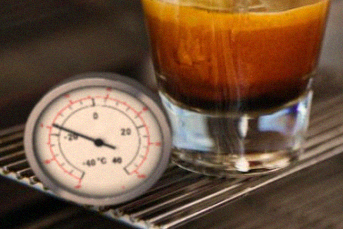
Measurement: -16 °C
